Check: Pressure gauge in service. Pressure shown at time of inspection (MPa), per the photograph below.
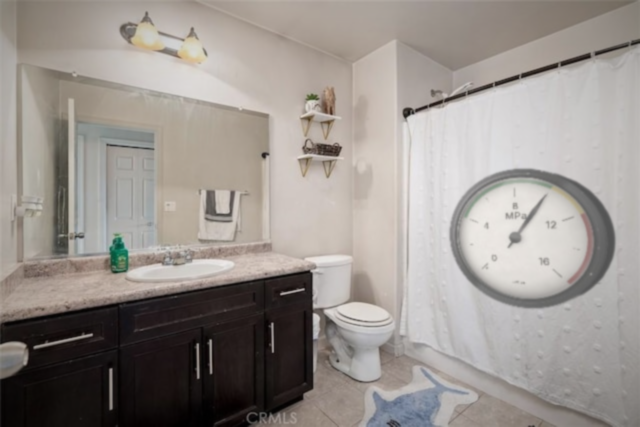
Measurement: 10 MPa
